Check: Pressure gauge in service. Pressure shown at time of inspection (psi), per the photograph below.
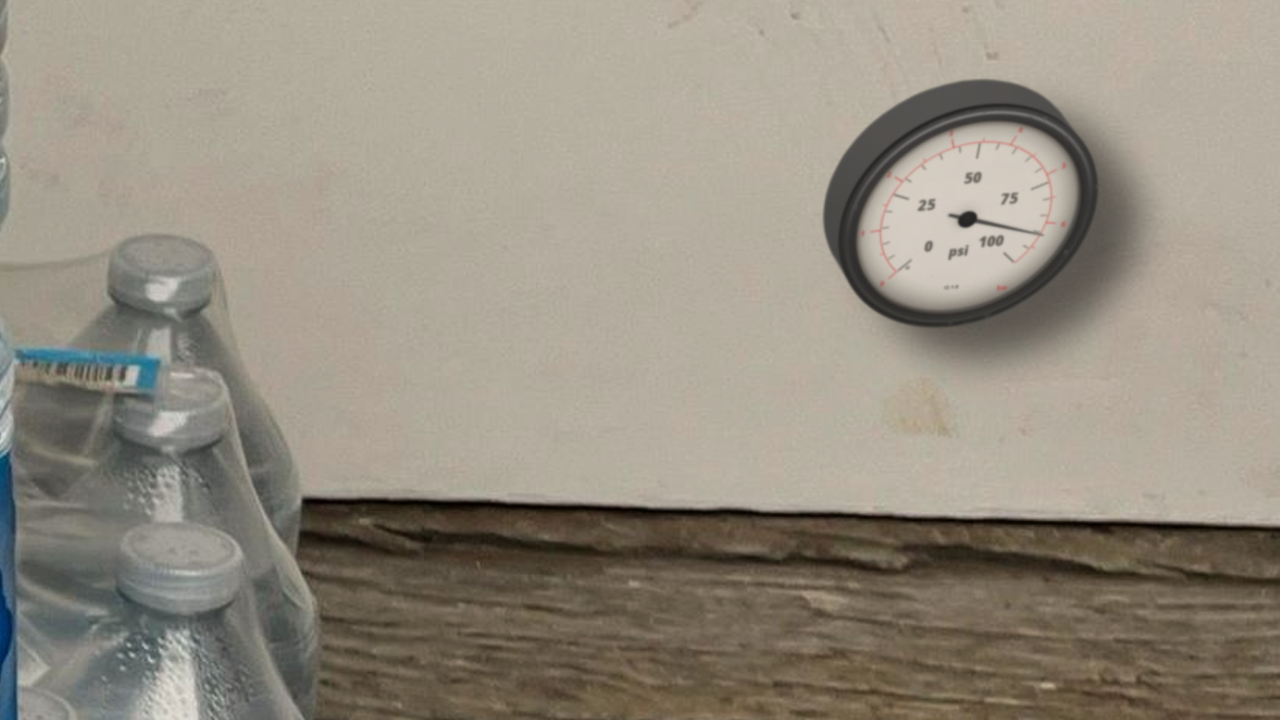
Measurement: 90 psi
